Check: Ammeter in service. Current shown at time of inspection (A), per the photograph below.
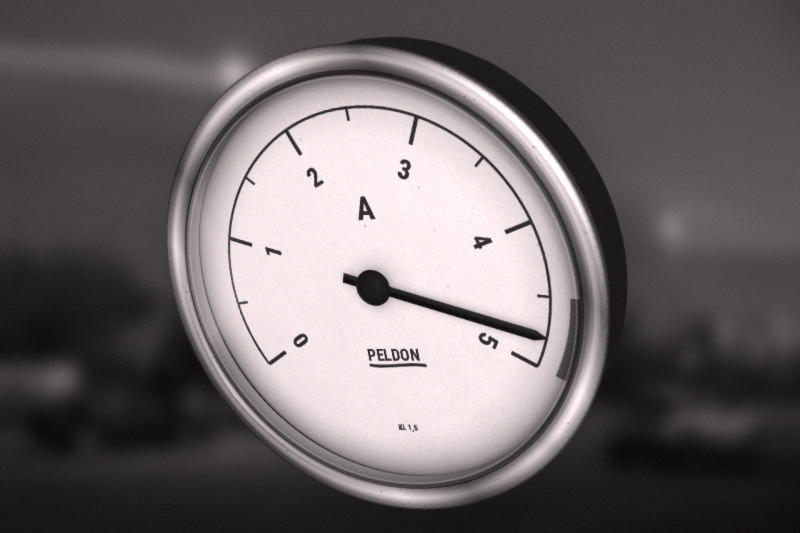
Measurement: 4.75 A
